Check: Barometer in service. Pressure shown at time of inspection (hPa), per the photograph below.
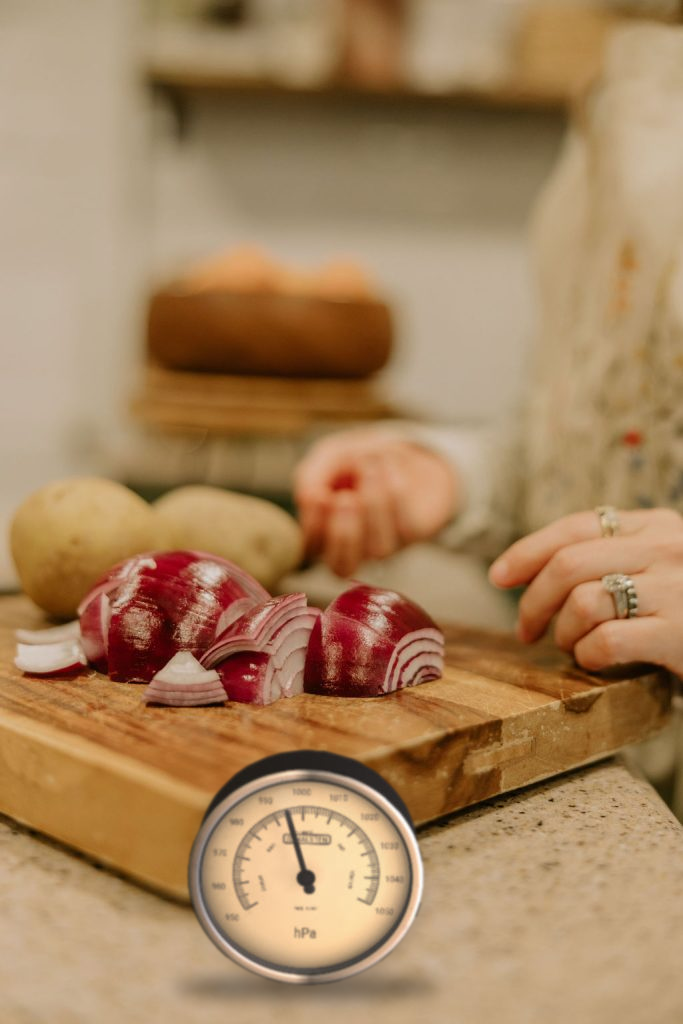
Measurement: 995 hPa
